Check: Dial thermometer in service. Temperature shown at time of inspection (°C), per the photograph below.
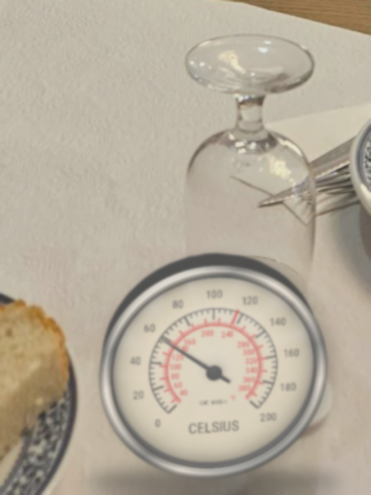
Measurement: 60 °C
